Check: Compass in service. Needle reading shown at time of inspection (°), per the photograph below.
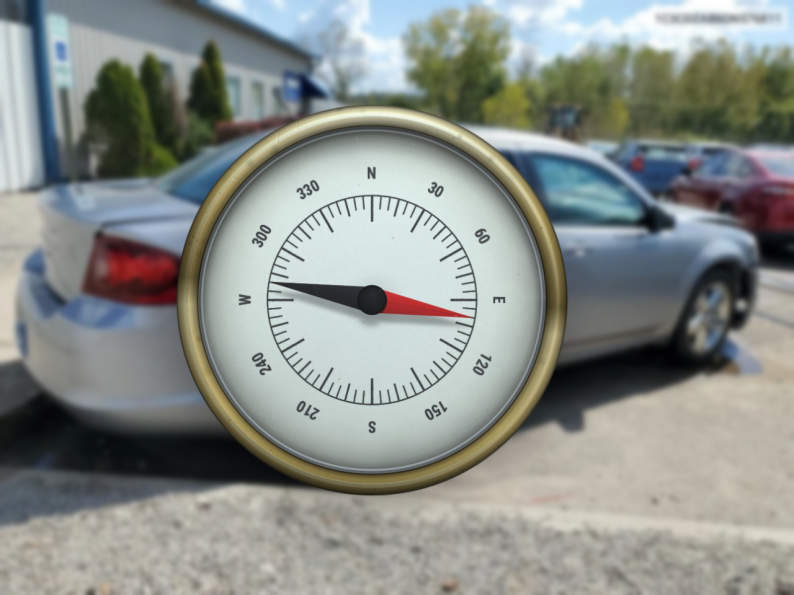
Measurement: 100 °
